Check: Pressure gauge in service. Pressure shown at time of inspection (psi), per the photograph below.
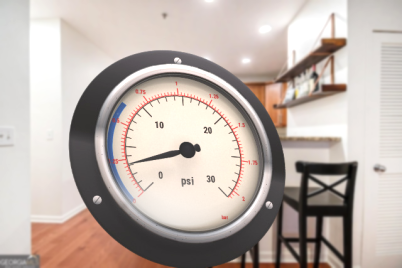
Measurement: 3 psi
